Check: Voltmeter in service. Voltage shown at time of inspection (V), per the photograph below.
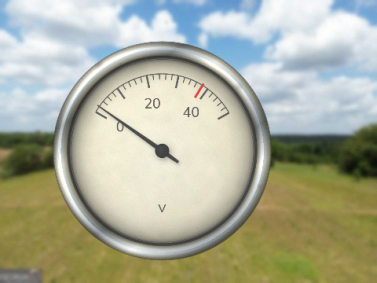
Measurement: 2 V
